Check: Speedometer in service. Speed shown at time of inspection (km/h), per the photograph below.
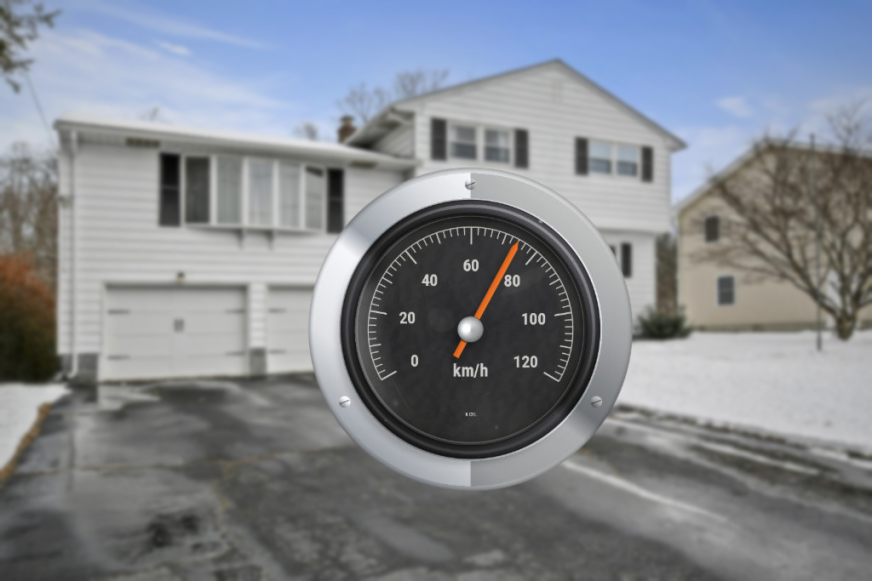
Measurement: 74 km/h
